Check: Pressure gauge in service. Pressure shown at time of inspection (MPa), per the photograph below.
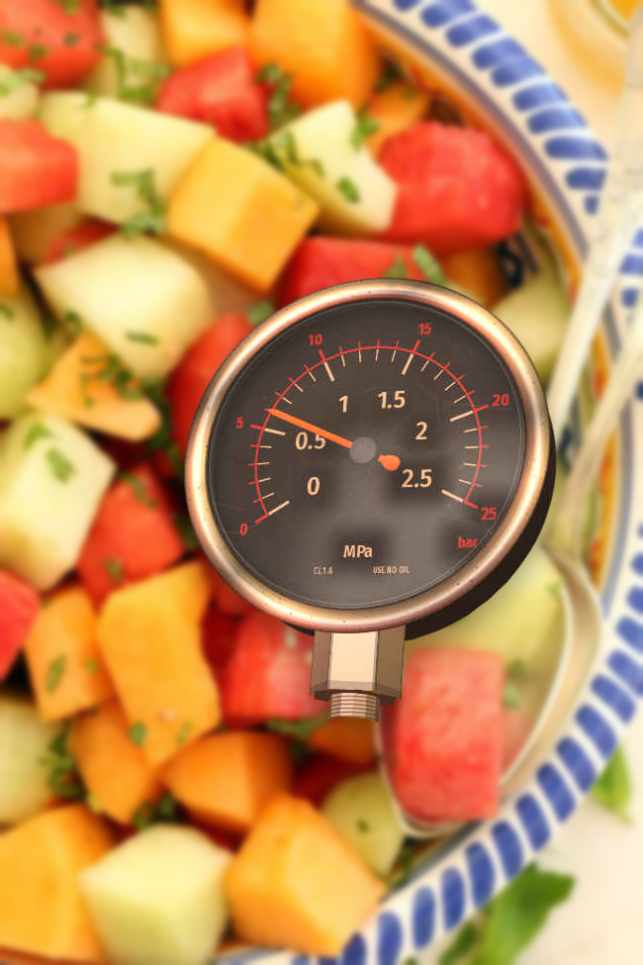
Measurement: 0.6 MPa
